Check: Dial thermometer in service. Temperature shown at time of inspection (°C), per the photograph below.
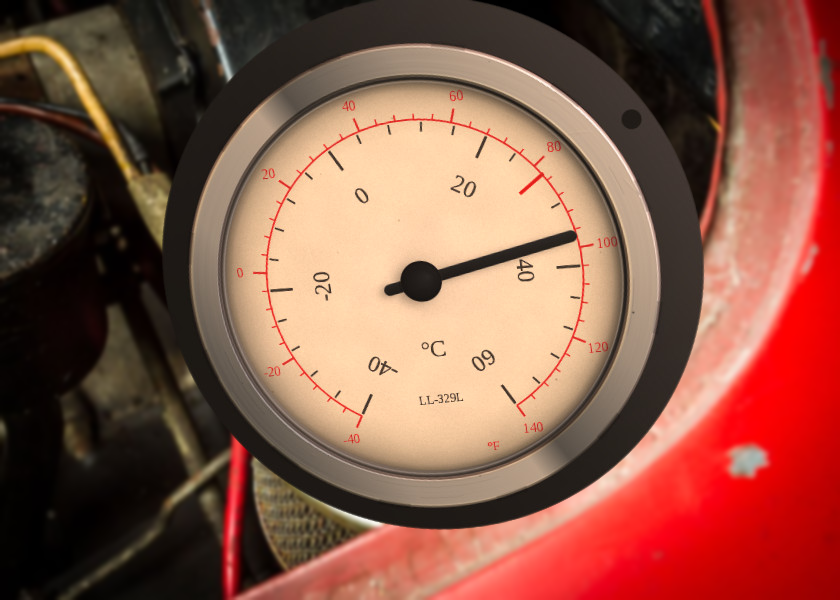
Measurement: 36 °C
